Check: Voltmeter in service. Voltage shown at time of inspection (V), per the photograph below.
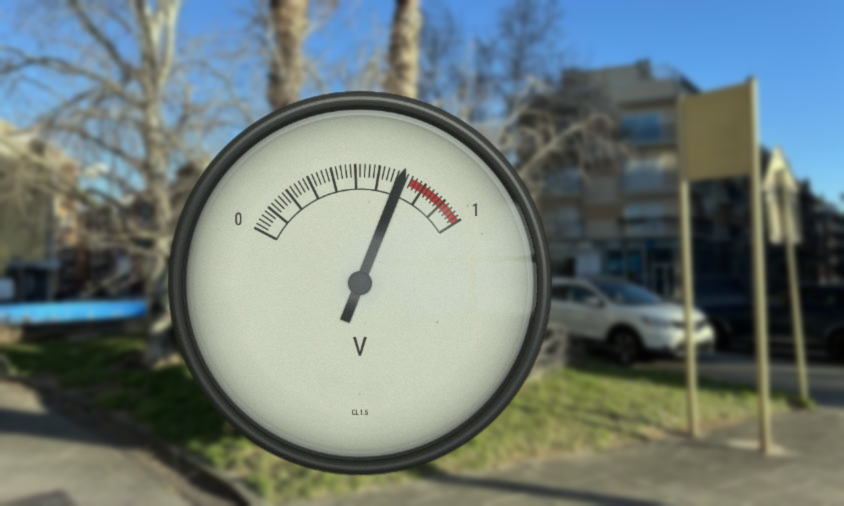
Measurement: 0.7 V
